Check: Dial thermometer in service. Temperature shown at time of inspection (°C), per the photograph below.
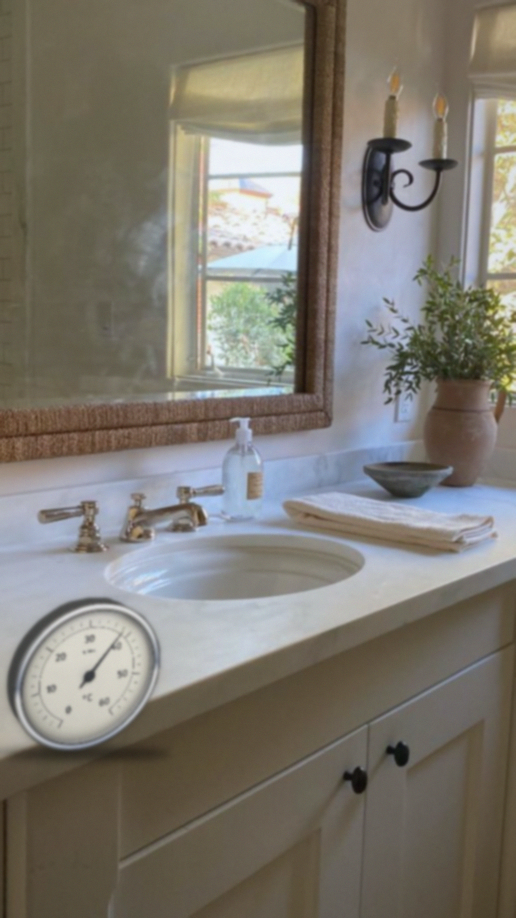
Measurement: 38 °C
